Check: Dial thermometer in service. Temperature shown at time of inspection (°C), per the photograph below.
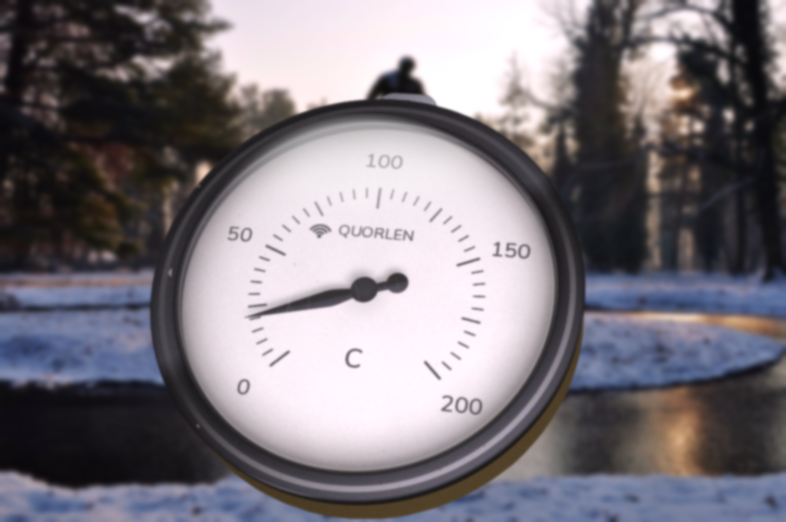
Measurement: 20 °C
